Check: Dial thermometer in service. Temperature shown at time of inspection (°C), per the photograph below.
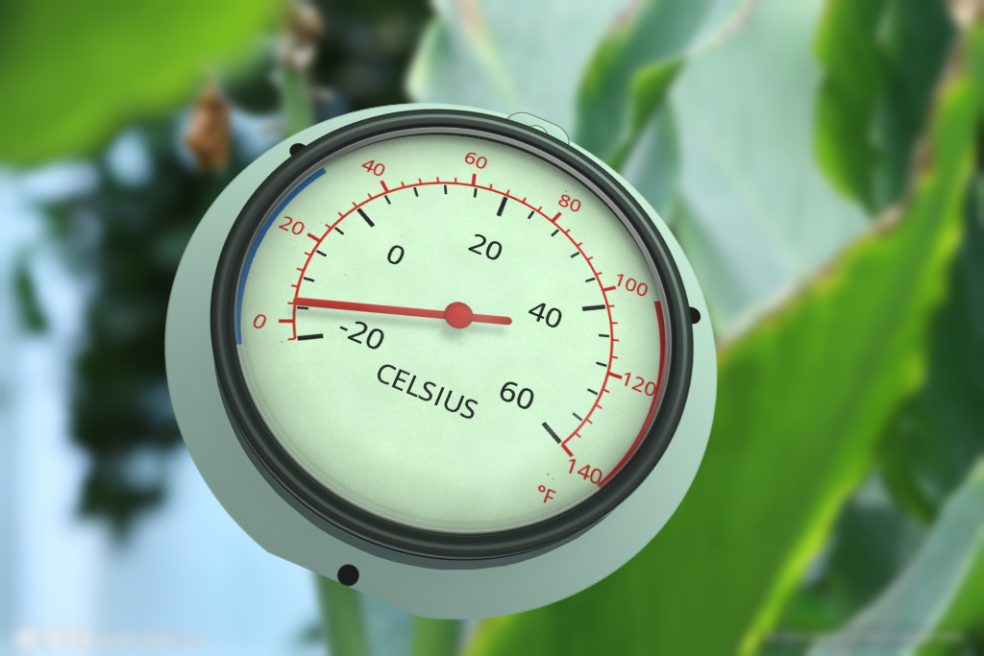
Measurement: -16 °C
